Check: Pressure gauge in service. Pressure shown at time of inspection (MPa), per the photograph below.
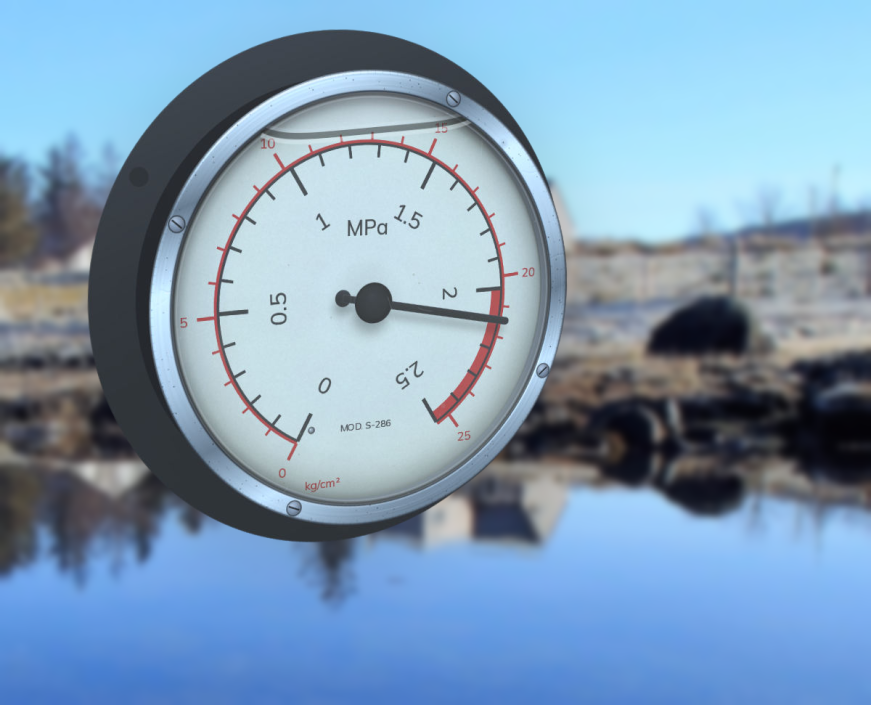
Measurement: 2.1 MPa
